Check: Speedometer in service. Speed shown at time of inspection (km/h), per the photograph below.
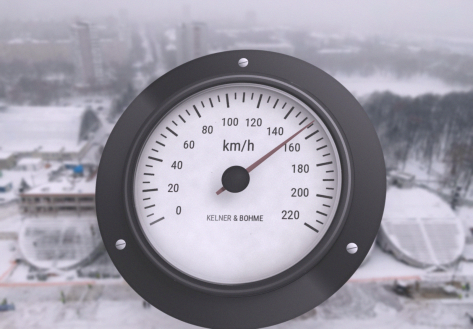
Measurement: 155 km/h
